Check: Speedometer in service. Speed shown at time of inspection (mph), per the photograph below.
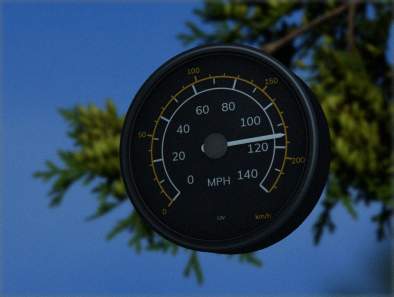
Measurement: 115 mph
